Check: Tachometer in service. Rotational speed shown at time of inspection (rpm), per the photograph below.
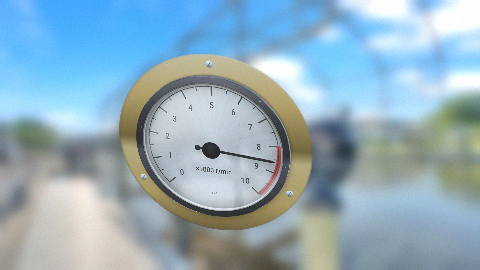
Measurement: 8500 rpm
